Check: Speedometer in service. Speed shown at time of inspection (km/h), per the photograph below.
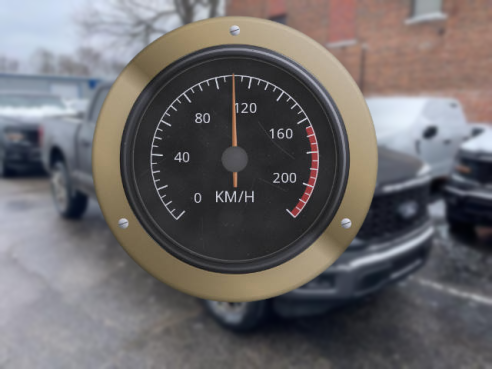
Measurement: 110 km/h
